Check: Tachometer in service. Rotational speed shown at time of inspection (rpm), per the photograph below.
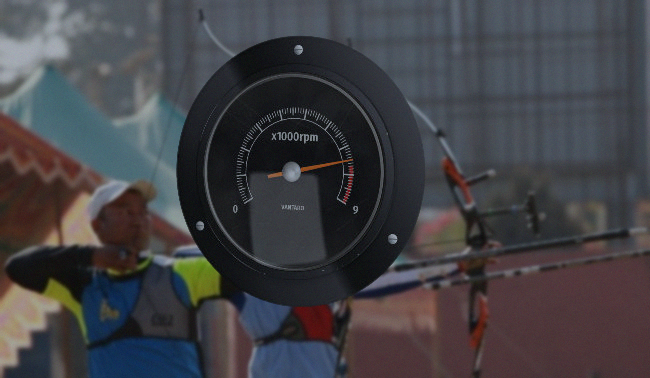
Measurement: 7500 rpm
